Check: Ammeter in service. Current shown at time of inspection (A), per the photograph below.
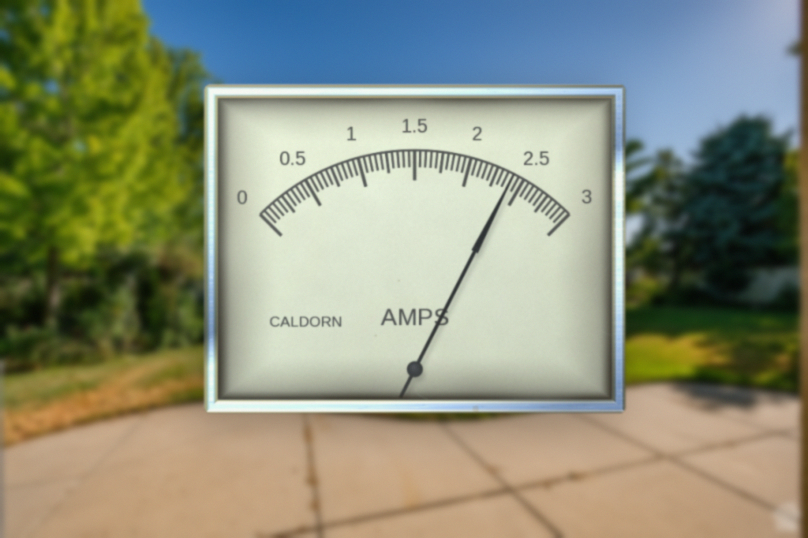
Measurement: 2.4 A
